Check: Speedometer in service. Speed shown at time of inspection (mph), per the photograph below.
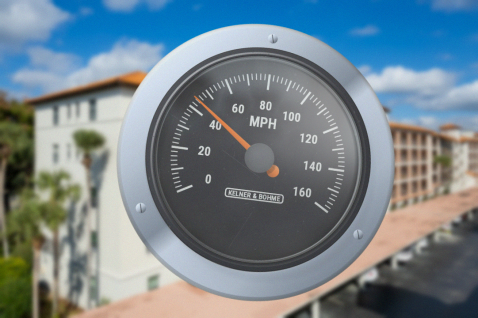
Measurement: 44 mph
